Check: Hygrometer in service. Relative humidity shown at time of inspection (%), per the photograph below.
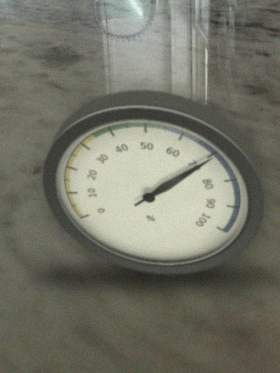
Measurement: 70 %
